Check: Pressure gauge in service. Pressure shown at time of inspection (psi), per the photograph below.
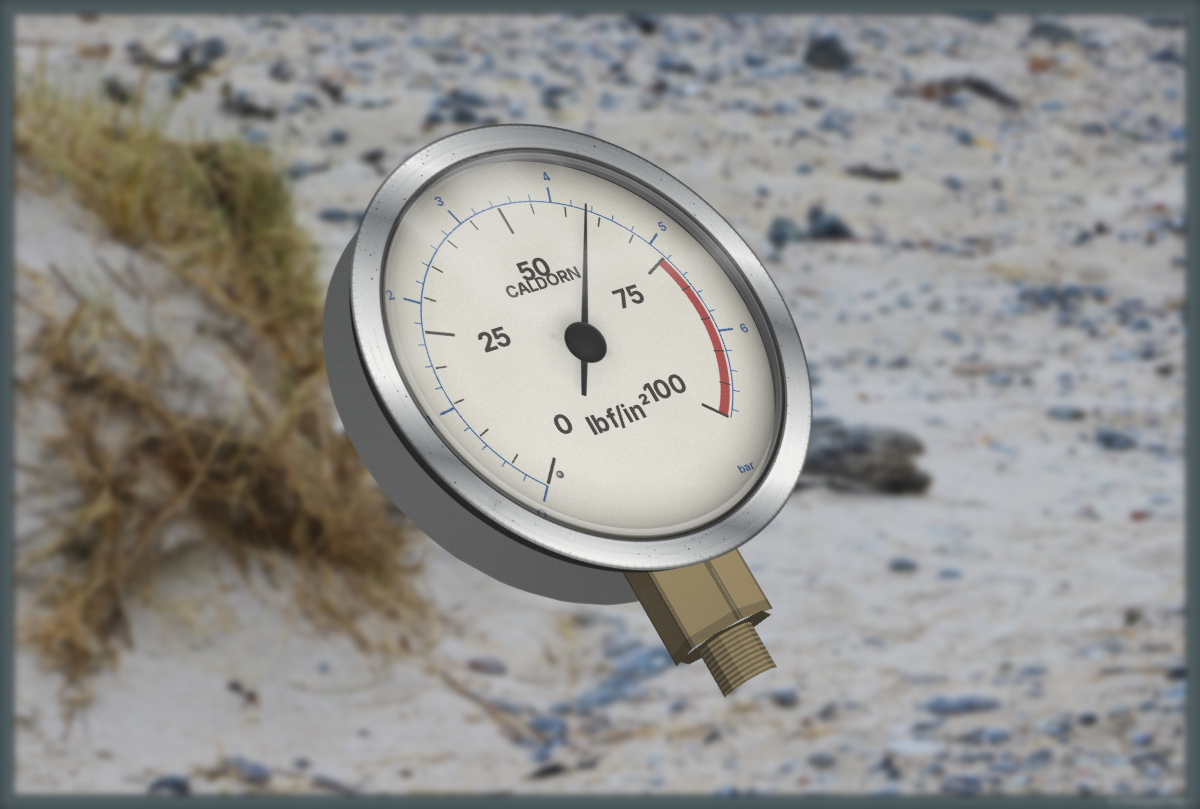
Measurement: 62.5 psi
